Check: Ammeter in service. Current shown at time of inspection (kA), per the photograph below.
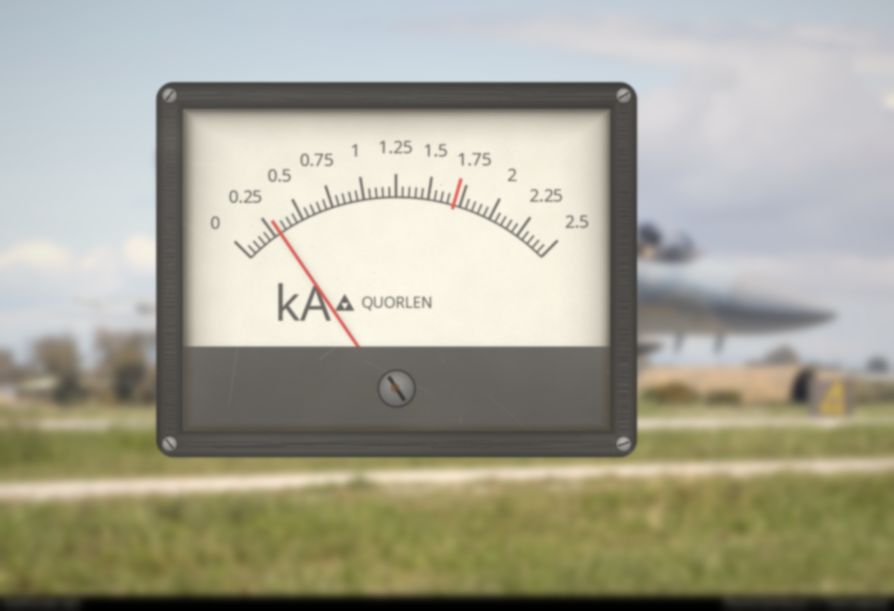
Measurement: 0.3 kA
